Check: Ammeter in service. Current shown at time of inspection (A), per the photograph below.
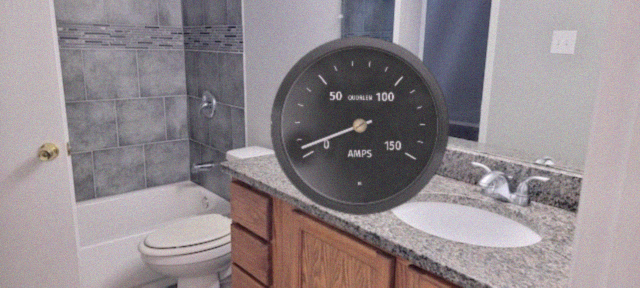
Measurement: 5 A
